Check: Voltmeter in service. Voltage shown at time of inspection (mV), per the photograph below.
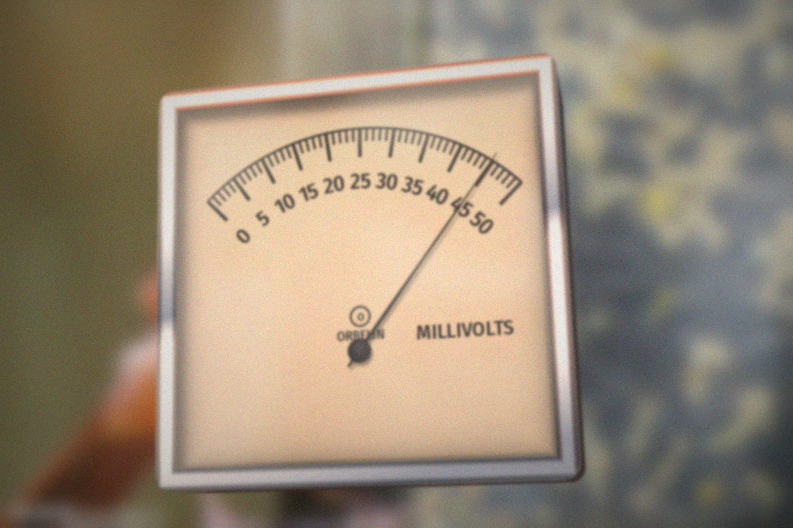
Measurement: 45 mV
